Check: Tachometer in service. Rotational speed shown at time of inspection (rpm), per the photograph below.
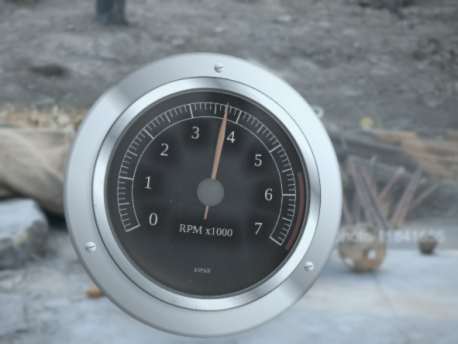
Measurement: 3700 rpm
